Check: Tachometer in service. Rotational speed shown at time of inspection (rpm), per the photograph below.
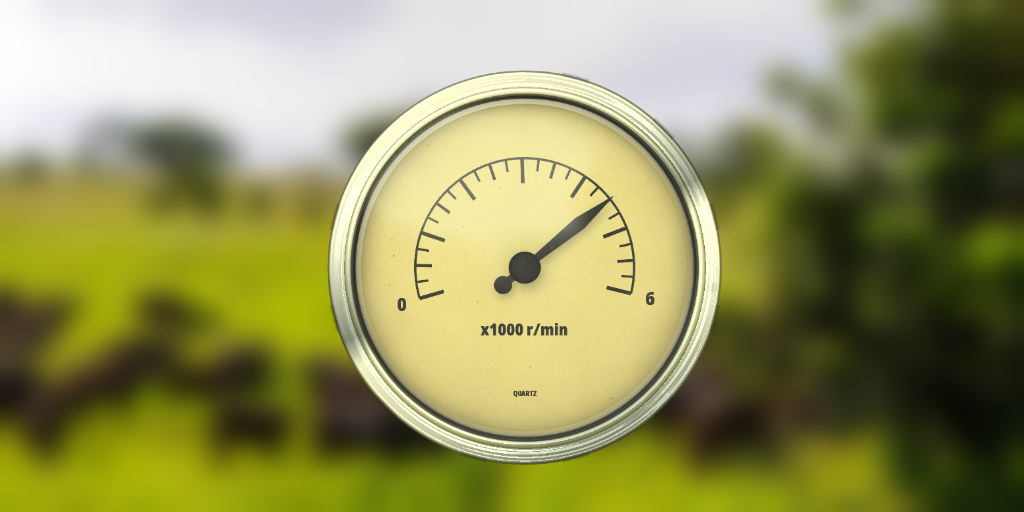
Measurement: 4500 rpm
